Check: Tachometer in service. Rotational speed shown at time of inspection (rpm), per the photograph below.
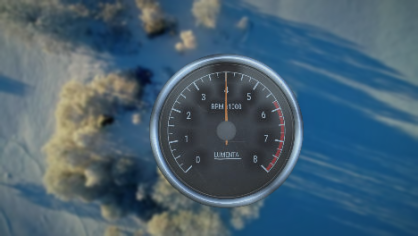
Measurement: 4000 rpm
